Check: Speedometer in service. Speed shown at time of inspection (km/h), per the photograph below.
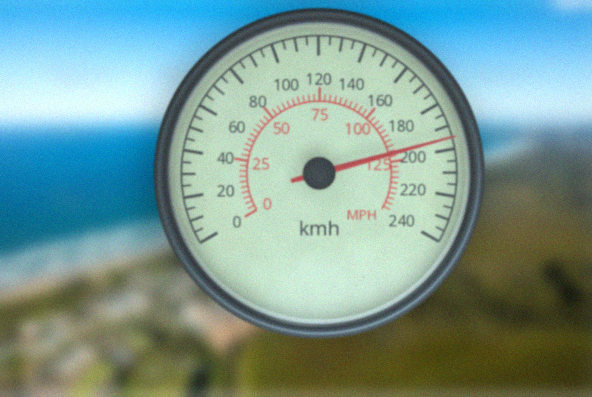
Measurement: 195 km/h
